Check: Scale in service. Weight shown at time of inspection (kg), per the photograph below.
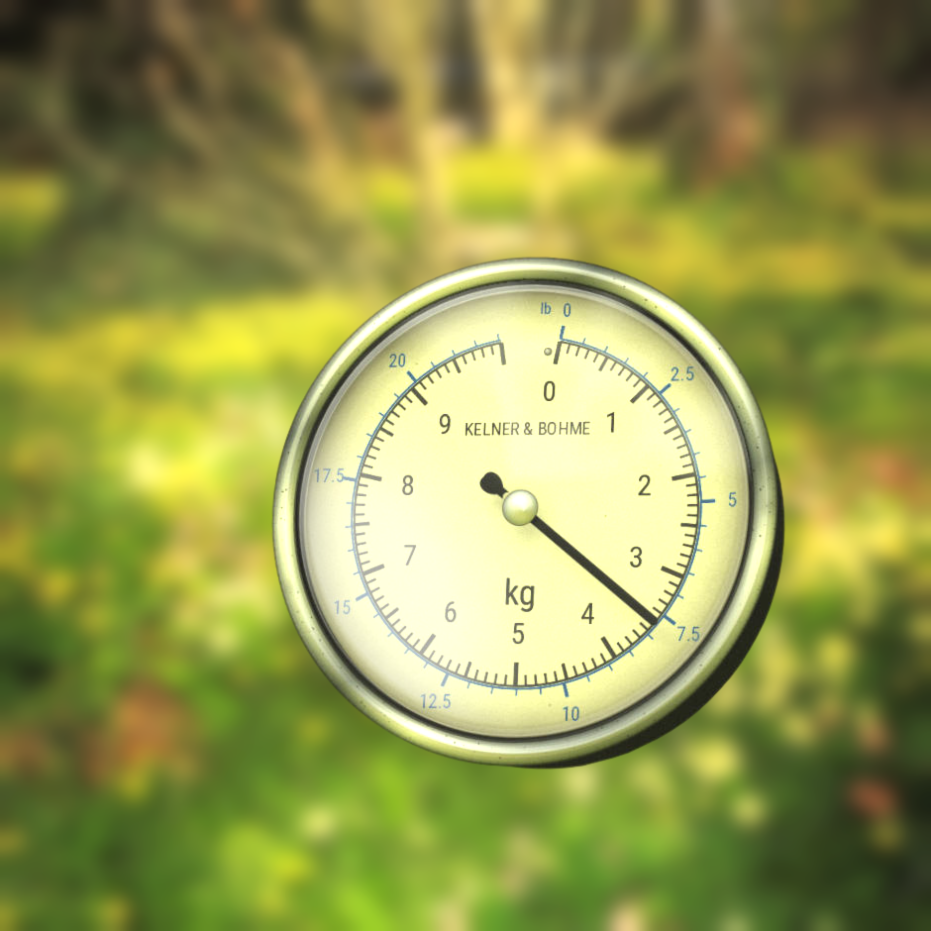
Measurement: 3.5 kg
